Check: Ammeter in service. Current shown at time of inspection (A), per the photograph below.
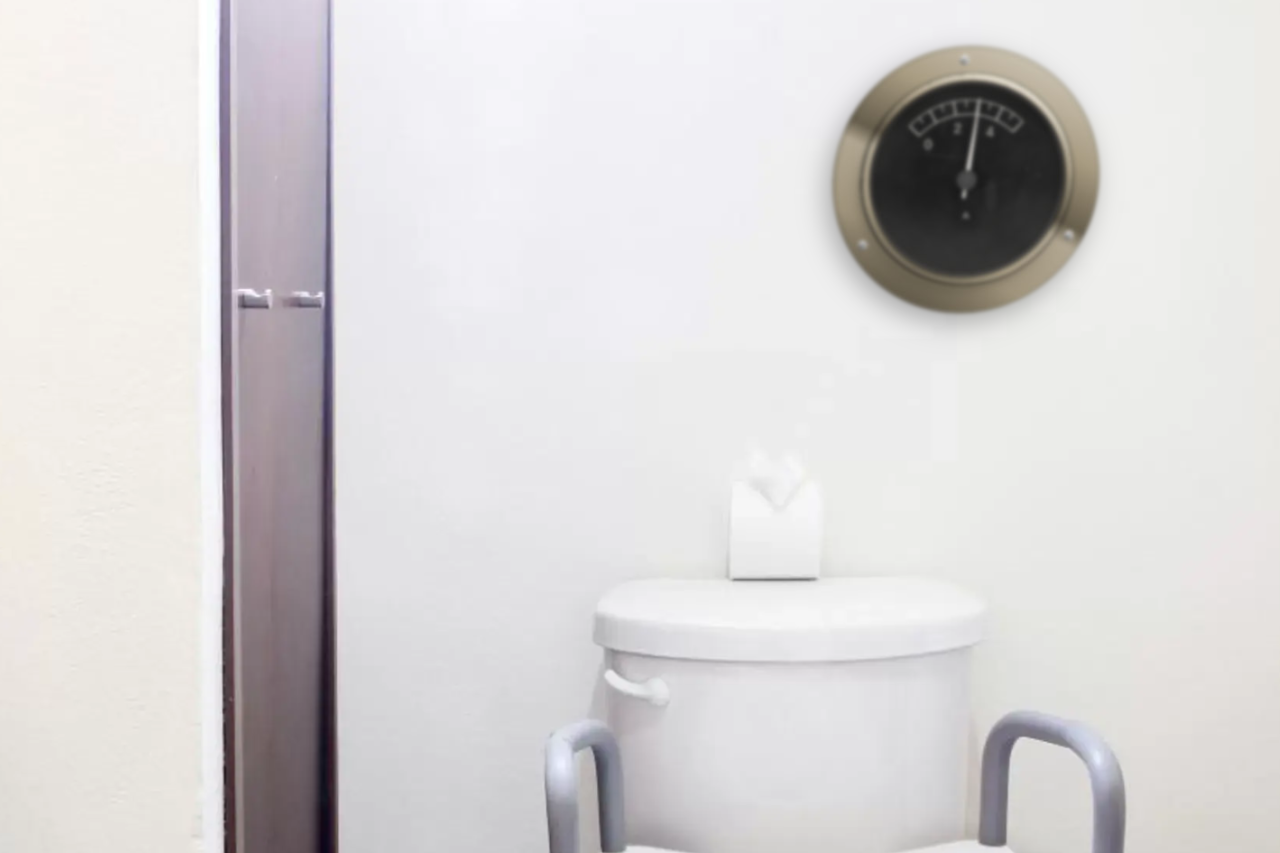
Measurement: 3 A
